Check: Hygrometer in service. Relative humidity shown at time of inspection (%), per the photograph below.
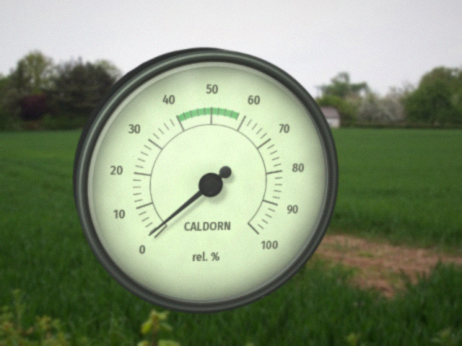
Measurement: 2 %
